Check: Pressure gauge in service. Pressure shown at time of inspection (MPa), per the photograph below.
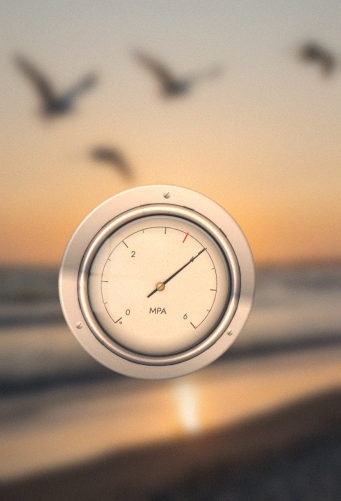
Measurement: 4 MPa
